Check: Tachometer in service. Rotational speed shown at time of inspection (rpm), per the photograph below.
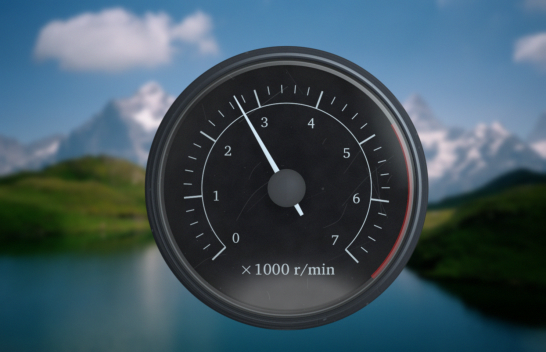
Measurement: 2700 rpm
